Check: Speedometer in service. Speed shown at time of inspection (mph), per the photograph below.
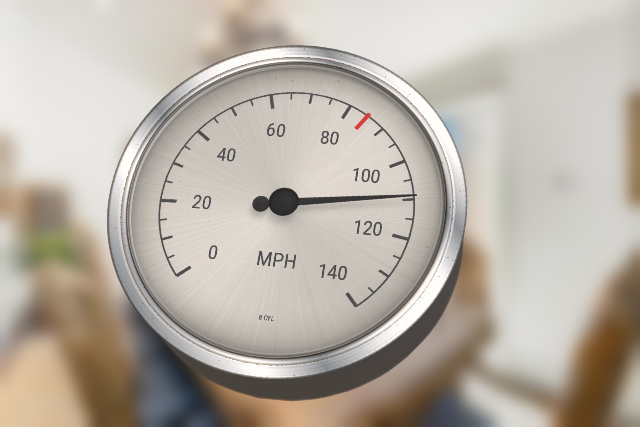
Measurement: 110 mph
